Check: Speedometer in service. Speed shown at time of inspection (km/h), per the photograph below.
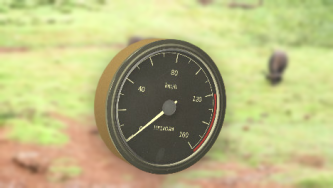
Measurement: 0 km/h
